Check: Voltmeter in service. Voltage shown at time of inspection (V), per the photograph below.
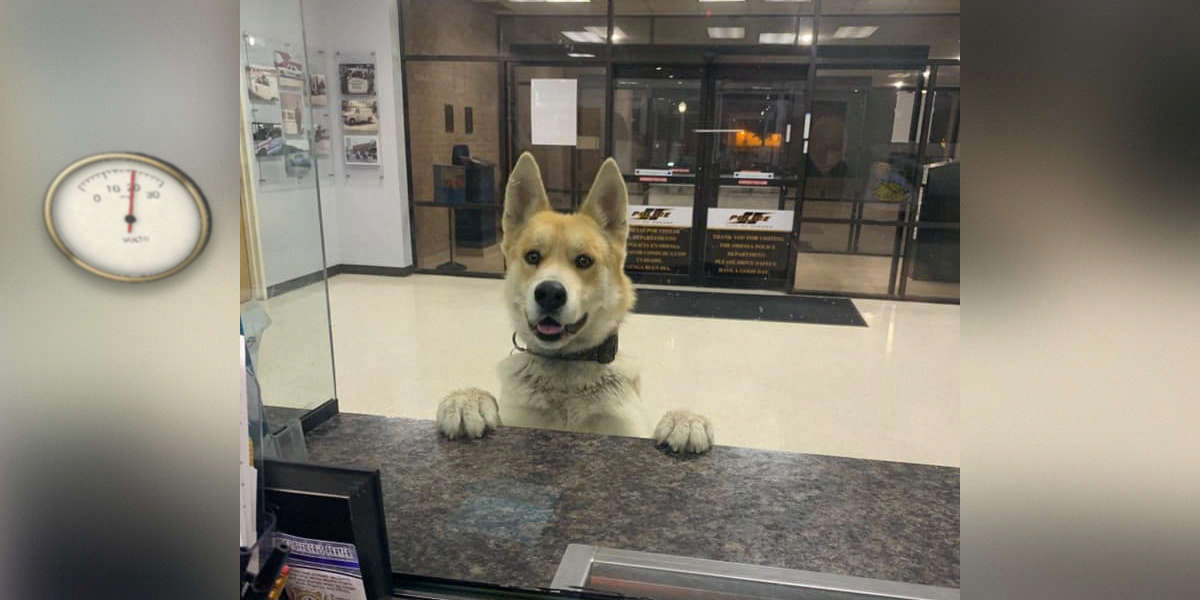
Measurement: 20 V
